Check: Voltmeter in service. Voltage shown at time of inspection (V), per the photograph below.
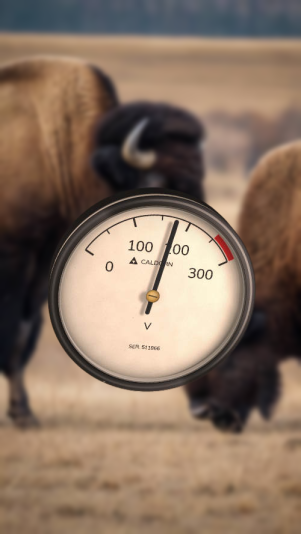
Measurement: 175 V
